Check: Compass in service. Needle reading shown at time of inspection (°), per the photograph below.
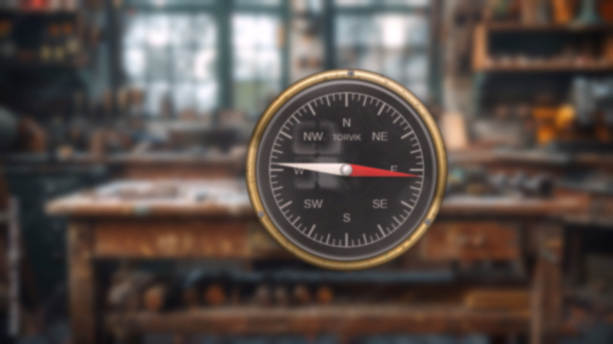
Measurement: 95 °
